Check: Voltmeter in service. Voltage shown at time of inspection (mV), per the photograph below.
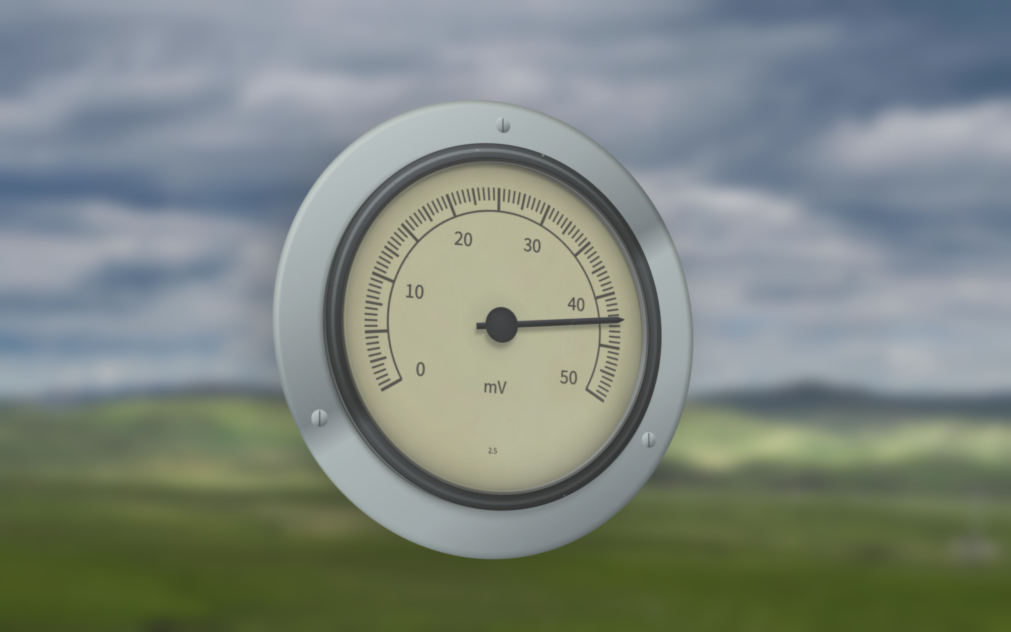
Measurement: 42.5 mV
